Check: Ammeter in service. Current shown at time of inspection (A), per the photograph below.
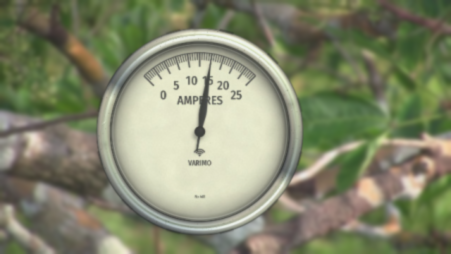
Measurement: 15 A
